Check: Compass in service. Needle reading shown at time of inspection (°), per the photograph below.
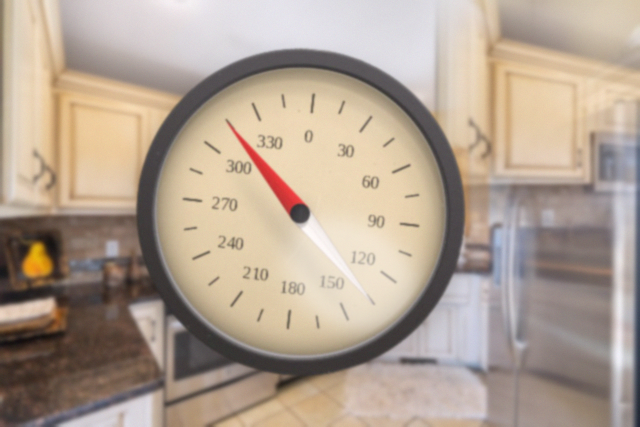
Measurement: 315 °
